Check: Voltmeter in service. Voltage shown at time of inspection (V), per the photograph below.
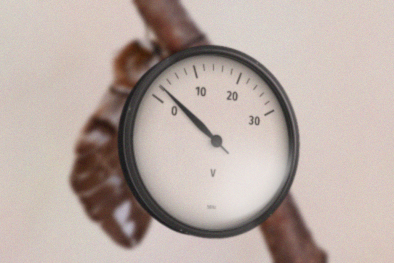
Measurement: 2 V
